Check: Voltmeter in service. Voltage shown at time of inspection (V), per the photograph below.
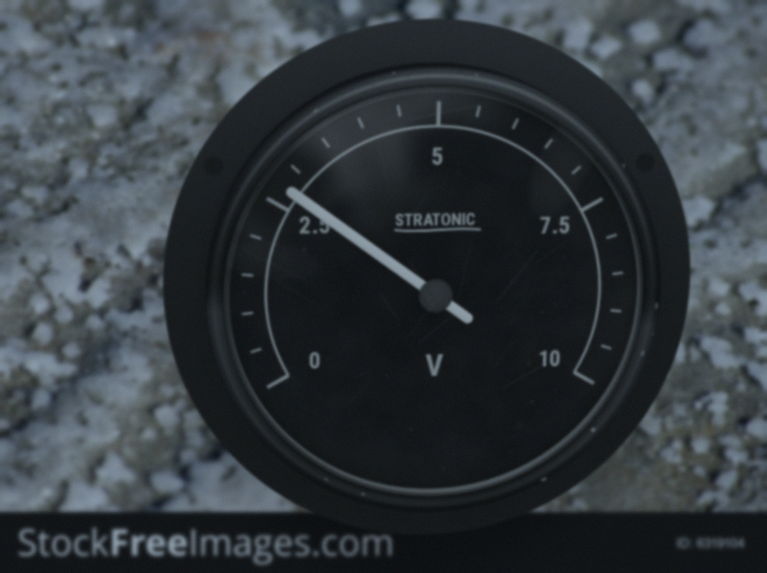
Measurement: 2.75 V
